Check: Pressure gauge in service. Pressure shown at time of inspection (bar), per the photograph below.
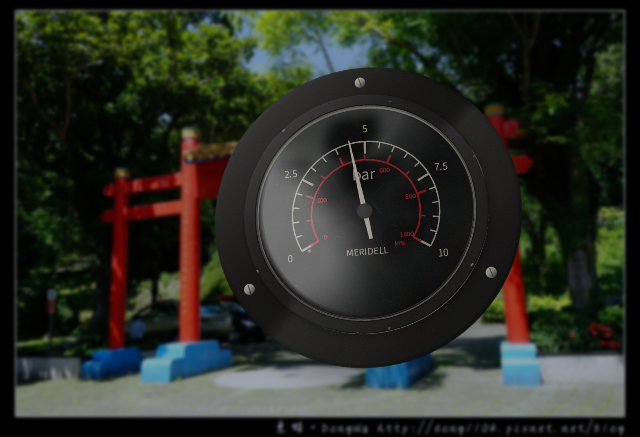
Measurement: 4.5 bar
